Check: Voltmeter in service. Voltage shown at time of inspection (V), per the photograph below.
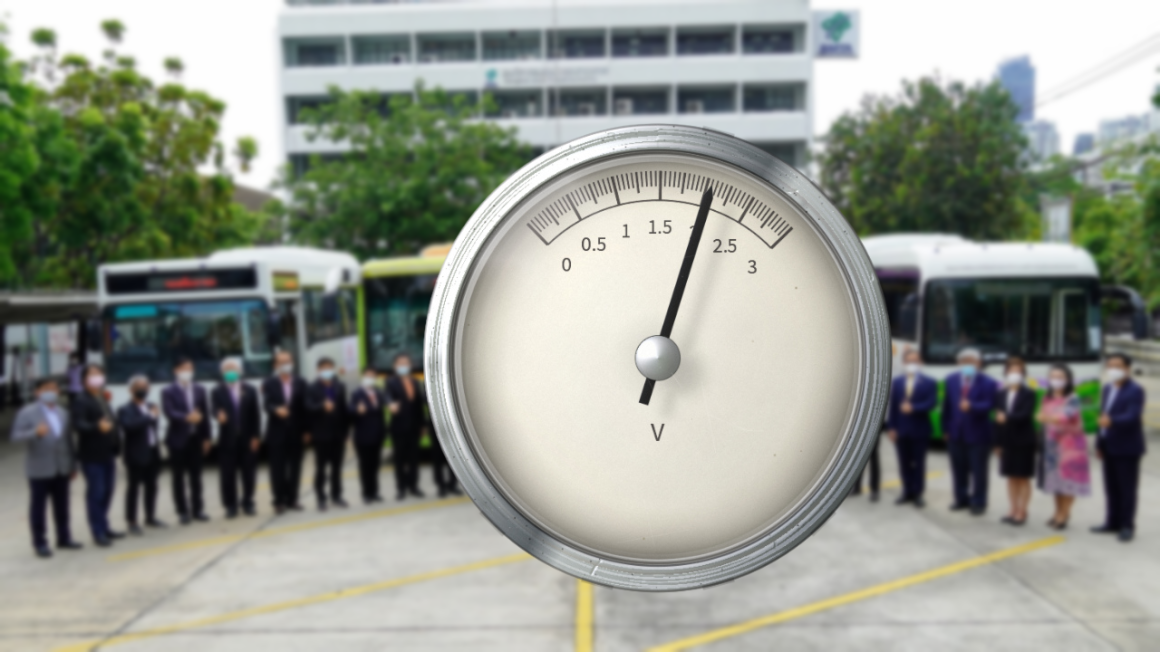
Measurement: 2.05 V
